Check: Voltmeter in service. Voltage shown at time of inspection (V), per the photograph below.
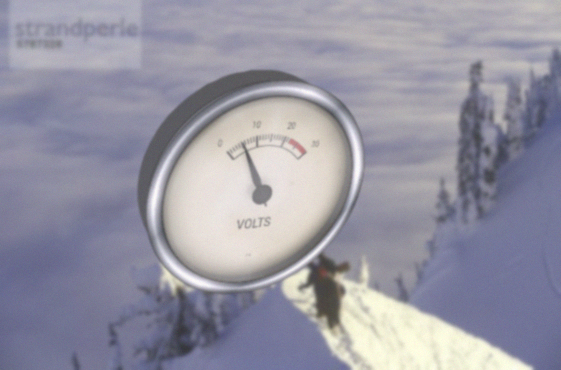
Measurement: 5 V
